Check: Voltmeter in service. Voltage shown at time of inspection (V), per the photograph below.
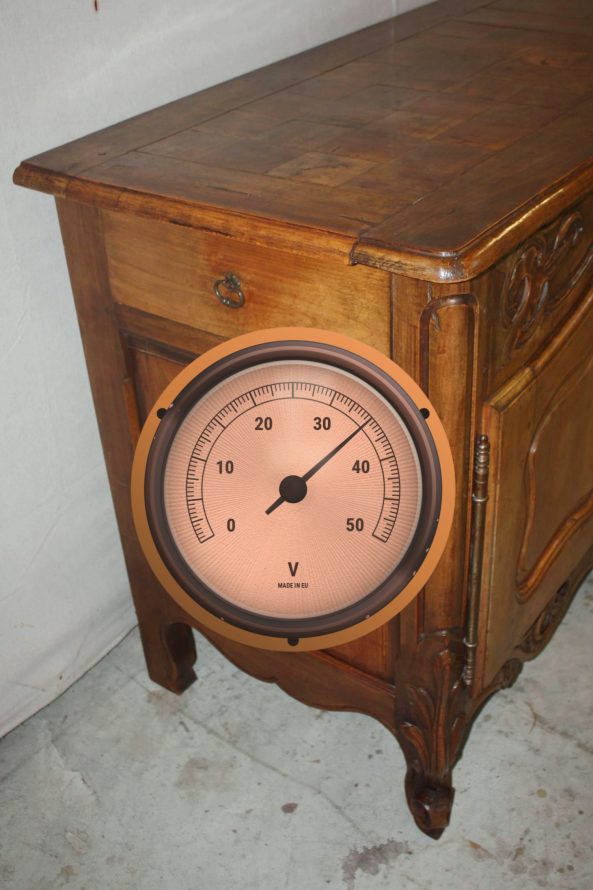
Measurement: 35 V
